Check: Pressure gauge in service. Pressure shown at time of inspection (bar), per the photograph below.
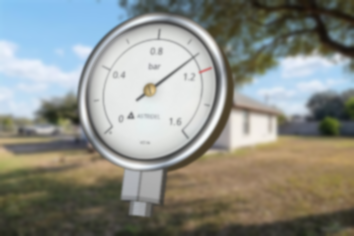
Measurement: 1.1 bar
